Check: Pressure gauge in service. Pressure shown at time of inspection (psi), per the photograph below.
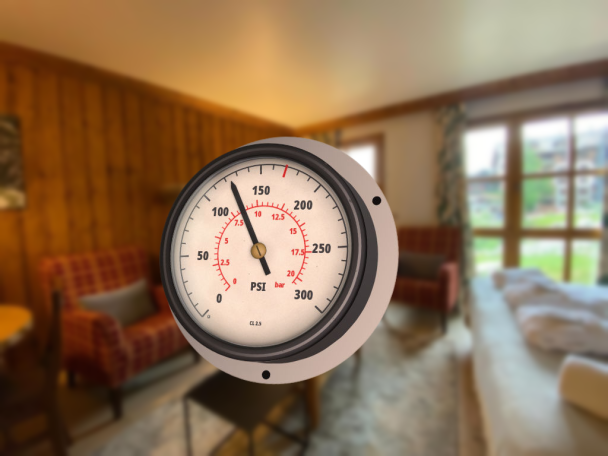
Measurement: 125 psi
